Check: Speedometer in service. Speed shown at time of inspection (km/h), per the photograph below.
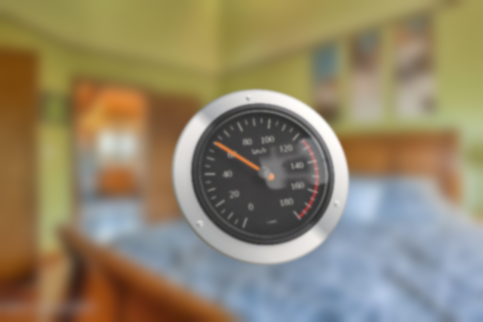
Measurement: 60 km/h
